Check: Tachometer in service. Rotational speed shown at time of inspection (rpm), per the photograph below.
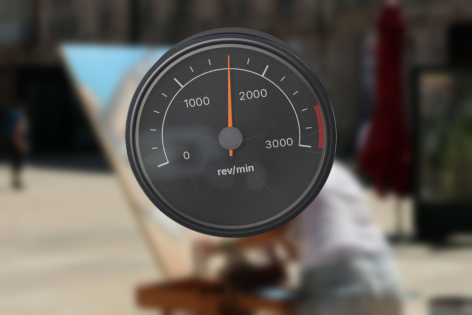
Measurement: 1600 rpm
